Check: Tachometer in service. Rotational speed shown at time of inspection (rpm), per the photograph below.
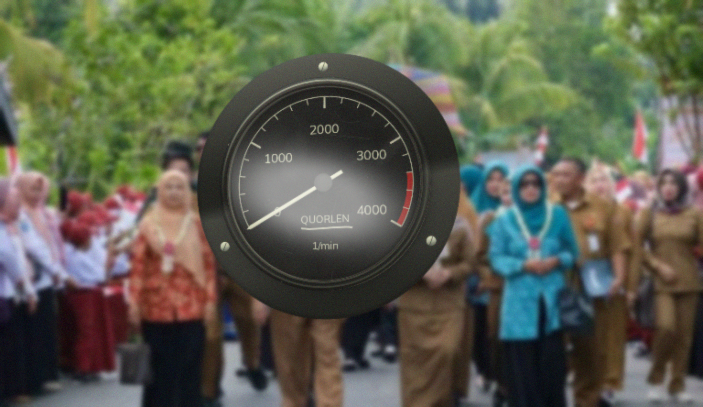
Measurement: 0 rpm
